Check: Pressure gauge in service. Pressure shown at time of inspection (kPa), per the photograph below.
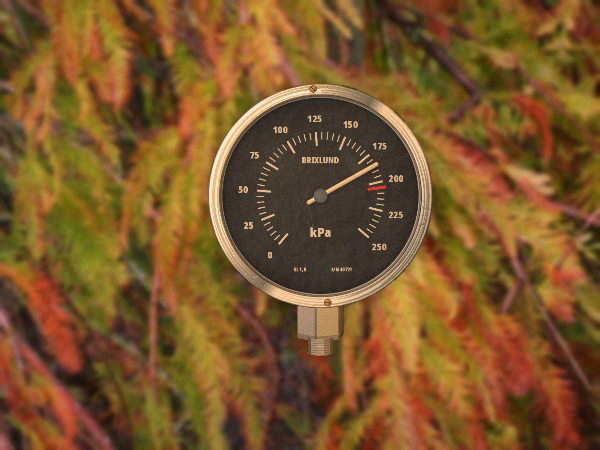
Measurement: 185 kPa
